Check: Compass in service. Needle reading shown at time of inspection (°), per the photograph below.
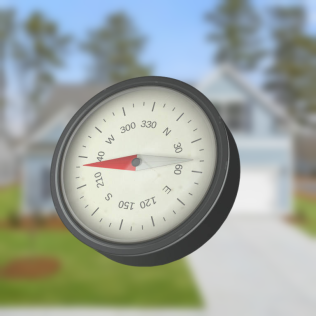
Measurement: 230 °
